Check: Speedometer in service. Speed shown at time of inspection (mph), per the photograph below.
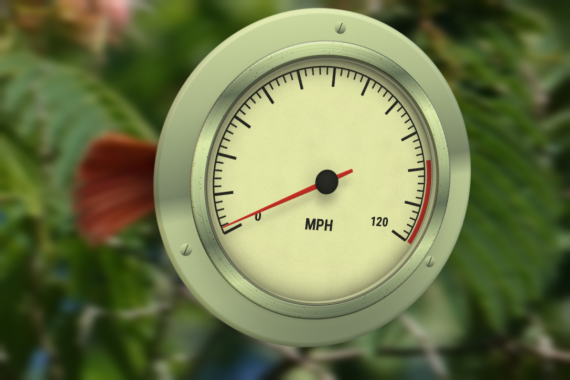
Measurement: 2 mph
